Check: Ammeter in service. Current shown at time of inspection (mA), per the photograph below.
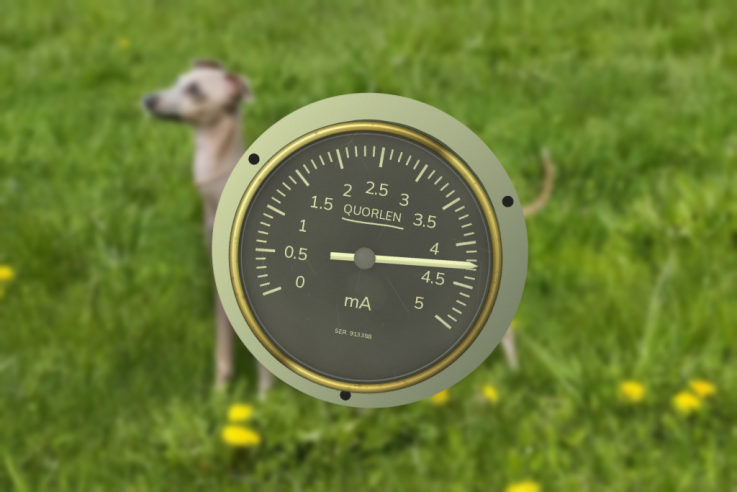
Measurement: 4.25 mA
